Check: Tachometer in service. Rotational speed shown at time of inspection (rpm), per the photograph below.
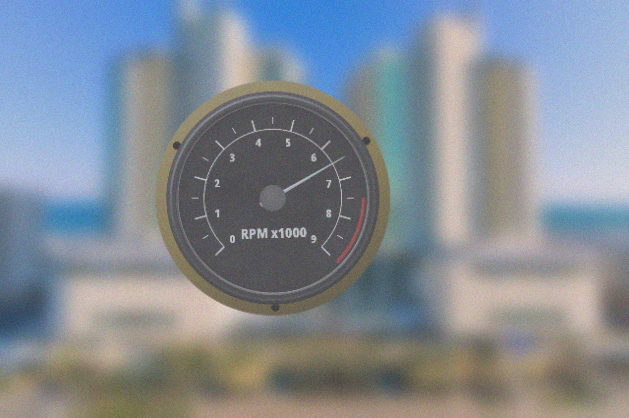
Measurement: 6500 rpm
